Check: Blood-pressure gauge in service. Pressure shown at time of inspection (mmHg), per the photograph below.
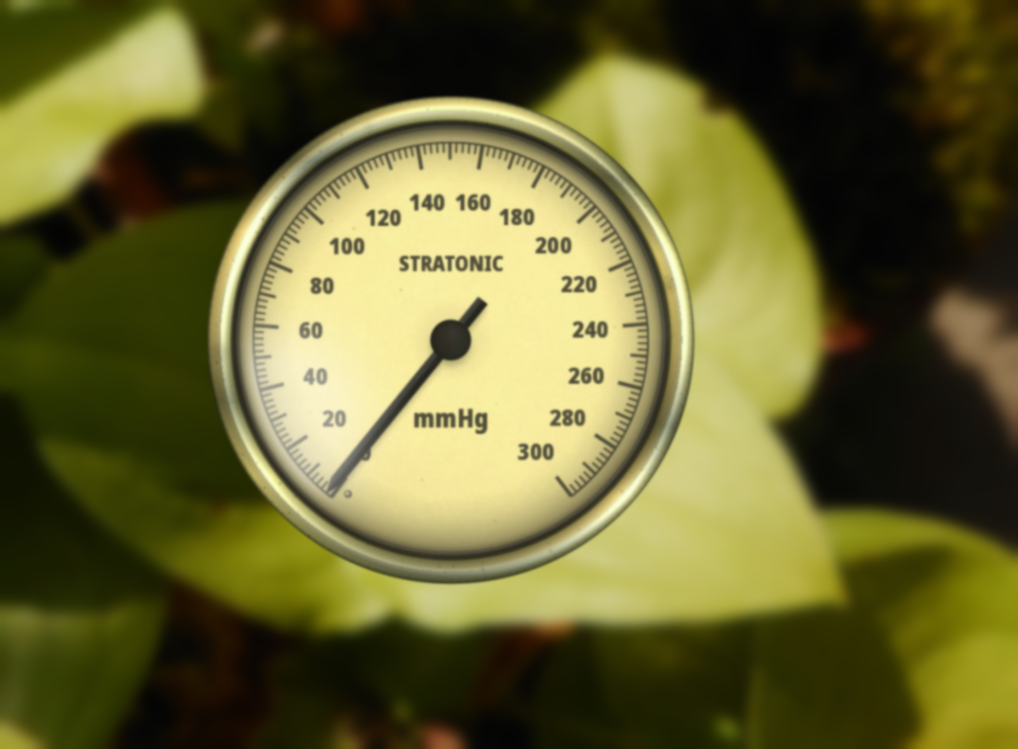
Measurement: 2 mmHg
